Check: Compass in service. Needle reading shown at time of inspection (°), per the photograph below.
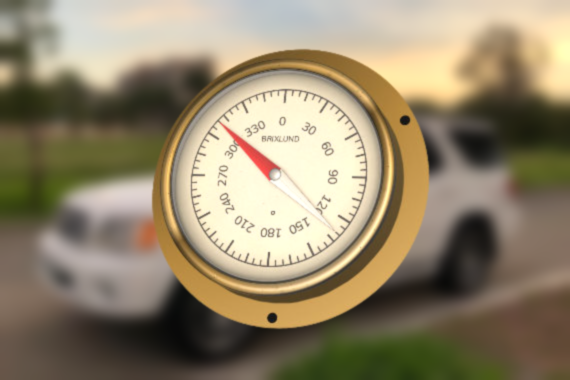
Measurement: 310 °
